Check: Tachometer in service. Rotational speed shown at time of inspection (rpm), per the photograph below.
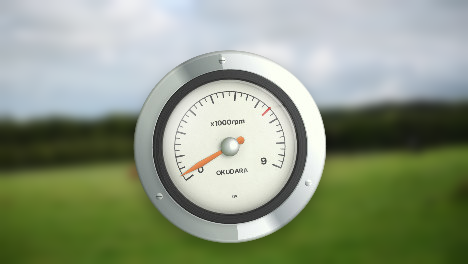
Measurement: 250 rpm
